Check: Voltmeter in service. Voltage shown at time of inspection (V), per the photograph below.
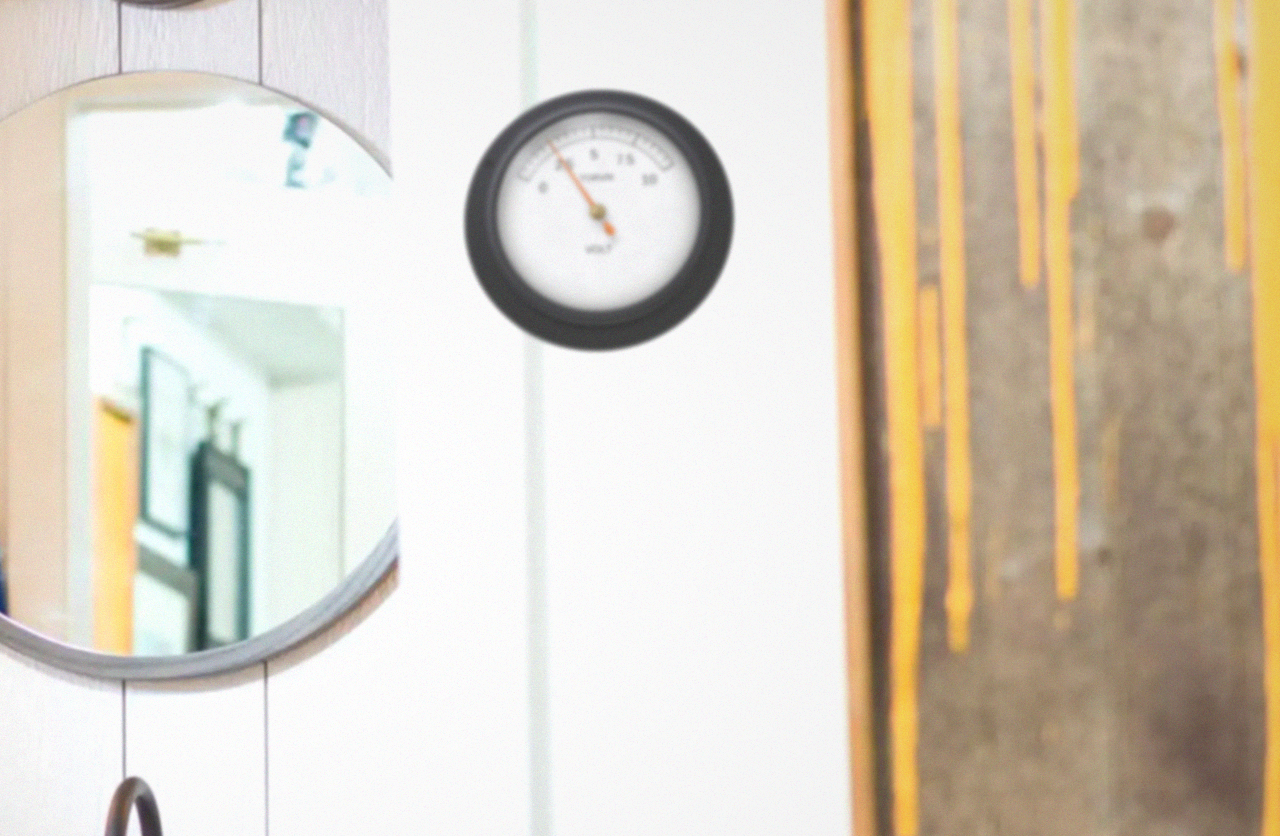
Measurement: 2.5 V
